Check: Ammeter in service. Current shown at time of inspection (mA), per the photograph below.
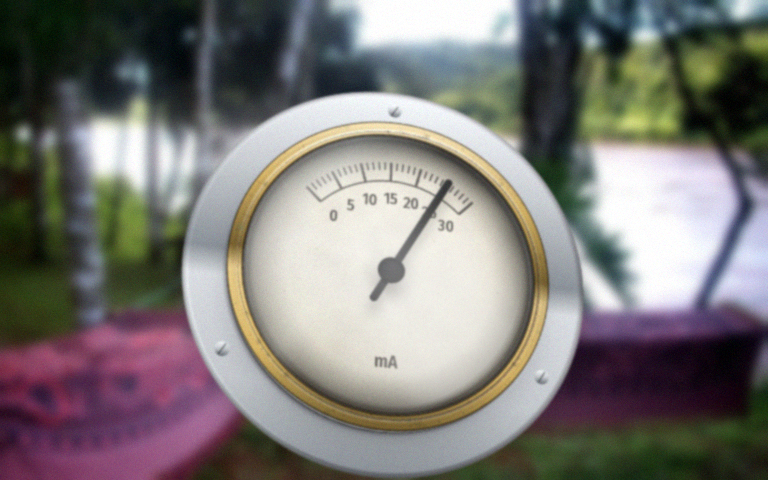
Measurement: 25 mA
